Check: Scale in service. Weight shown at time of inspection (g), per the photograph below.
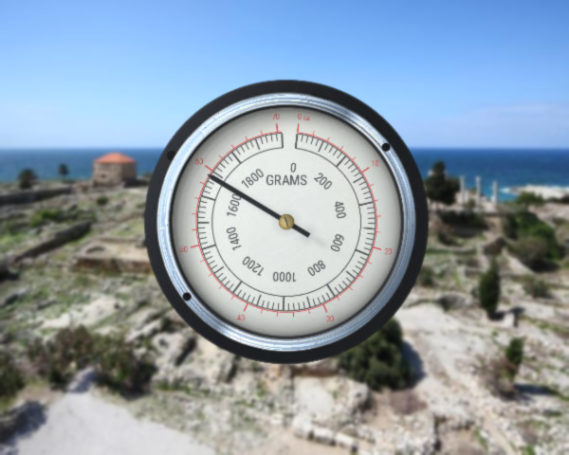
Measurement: 1680 g
